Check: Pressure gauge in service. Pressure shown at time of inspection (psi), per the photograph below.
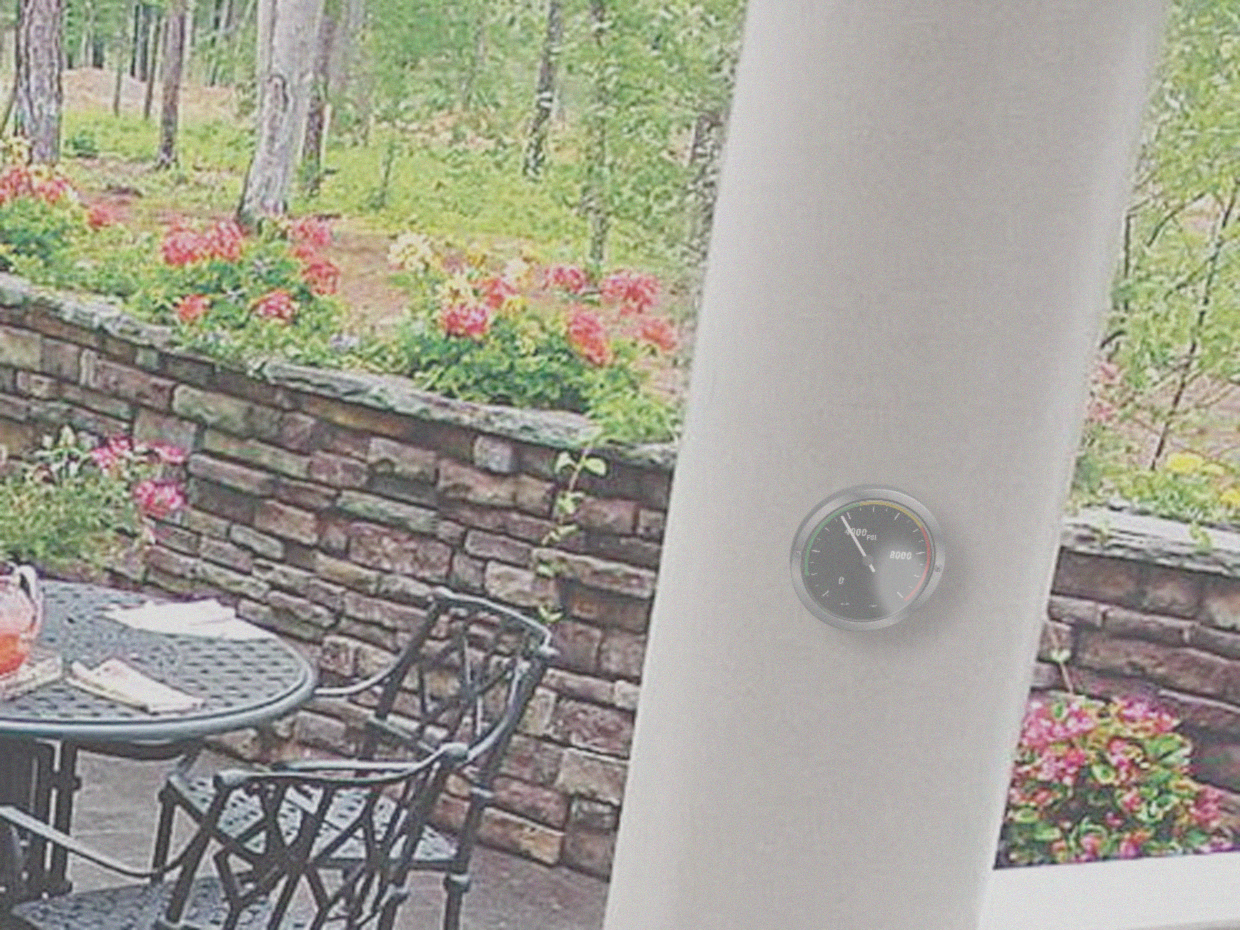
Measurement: 3750 psi
